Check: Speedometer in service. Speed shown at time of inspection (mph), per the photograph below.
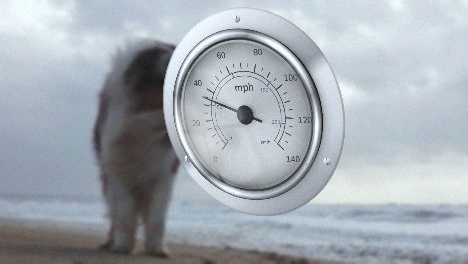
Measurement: 35 mph
